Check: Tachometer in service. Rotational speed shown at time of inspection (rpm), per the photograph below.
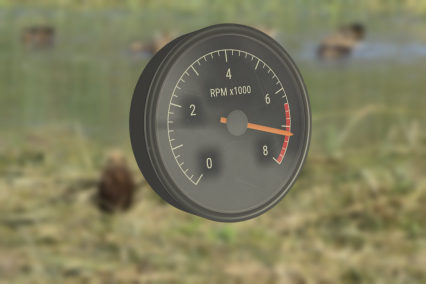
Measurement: 7200 rpm
